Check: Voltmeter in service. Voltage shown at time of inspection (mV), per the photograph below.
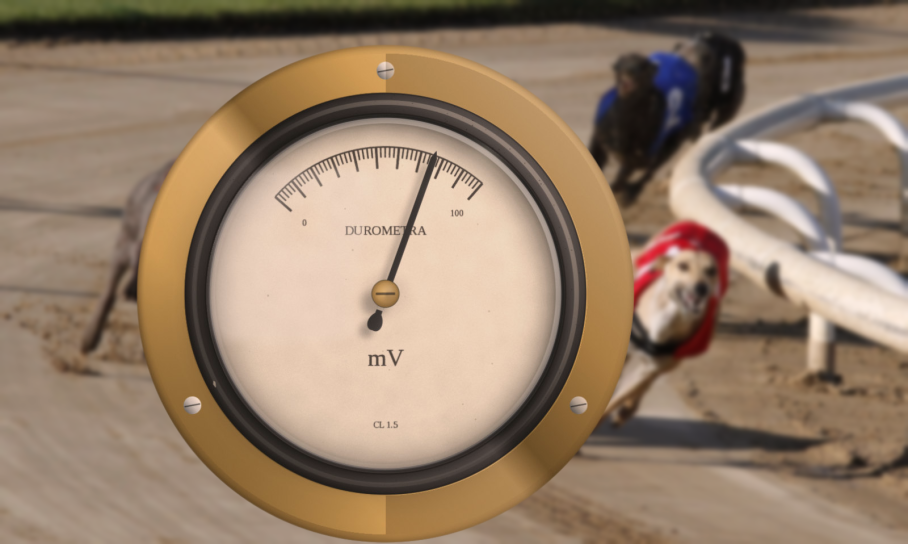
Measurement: 76 mV
